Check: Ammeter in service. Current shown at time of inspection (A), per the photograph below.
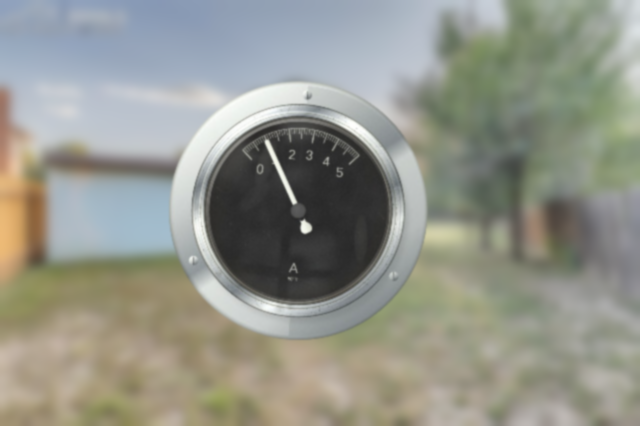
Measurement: 1 A
